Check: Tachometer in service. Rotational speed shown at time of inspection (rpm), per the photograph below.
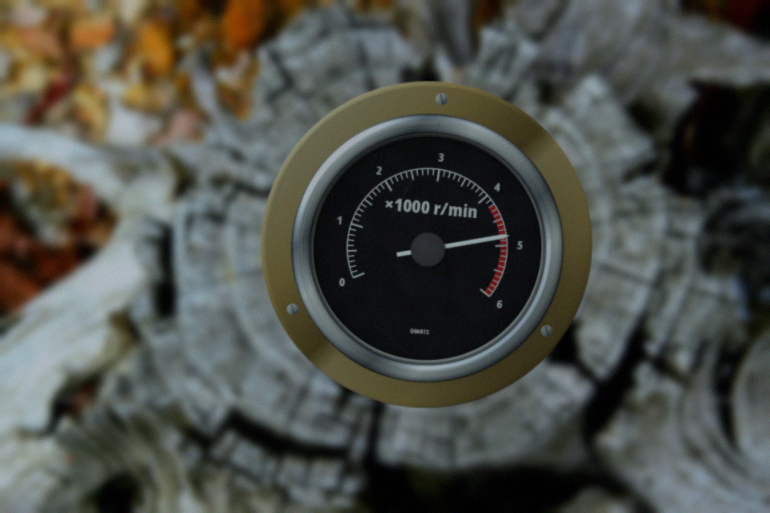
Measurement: 4800 rpm
